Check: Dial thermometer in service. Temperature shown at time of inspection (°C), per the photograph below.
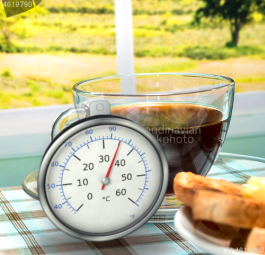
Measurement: 35 °C
